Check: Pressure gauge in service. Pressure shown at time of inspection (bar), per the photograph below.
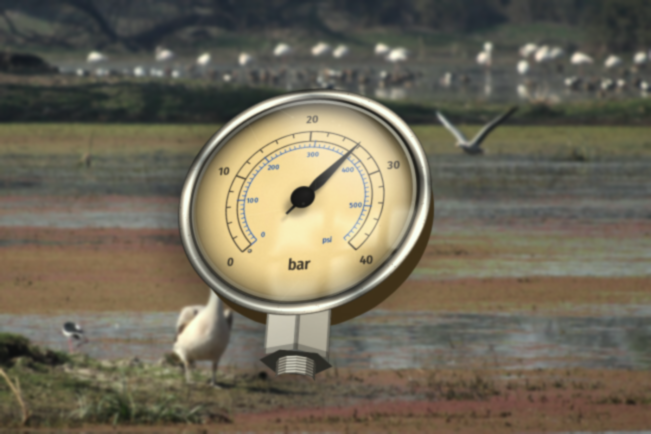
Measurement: 26 bar
